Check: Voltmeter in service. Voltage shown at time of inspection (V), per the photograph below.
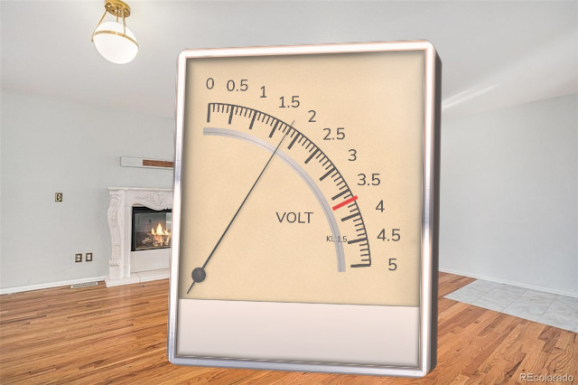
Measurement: 1.8 V
